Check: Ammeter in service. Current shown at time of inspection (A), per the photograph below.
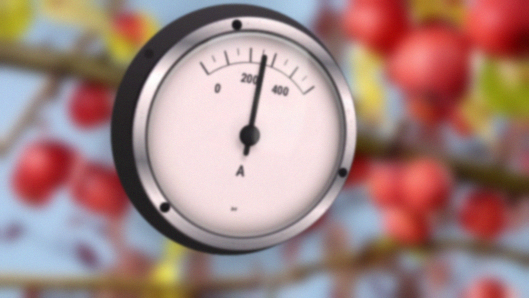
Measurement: 250 A
